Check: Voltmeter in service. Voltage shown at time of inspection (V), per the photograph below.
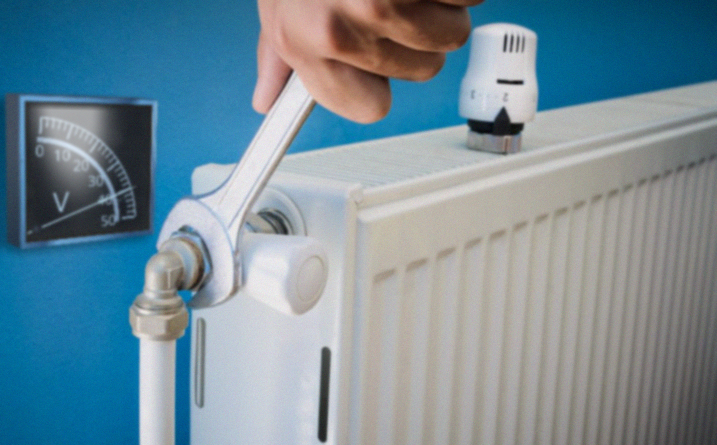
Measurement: 40 V
